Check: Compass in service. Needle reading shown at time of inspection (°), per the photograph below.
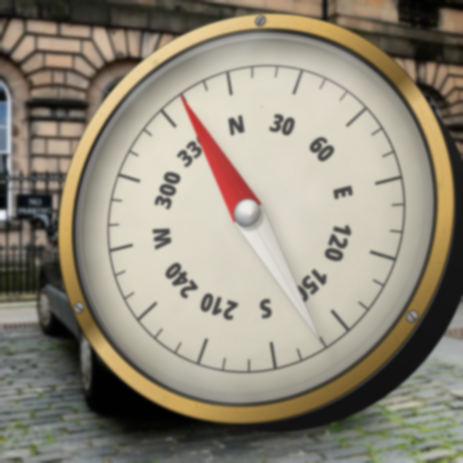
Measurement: 340 °
